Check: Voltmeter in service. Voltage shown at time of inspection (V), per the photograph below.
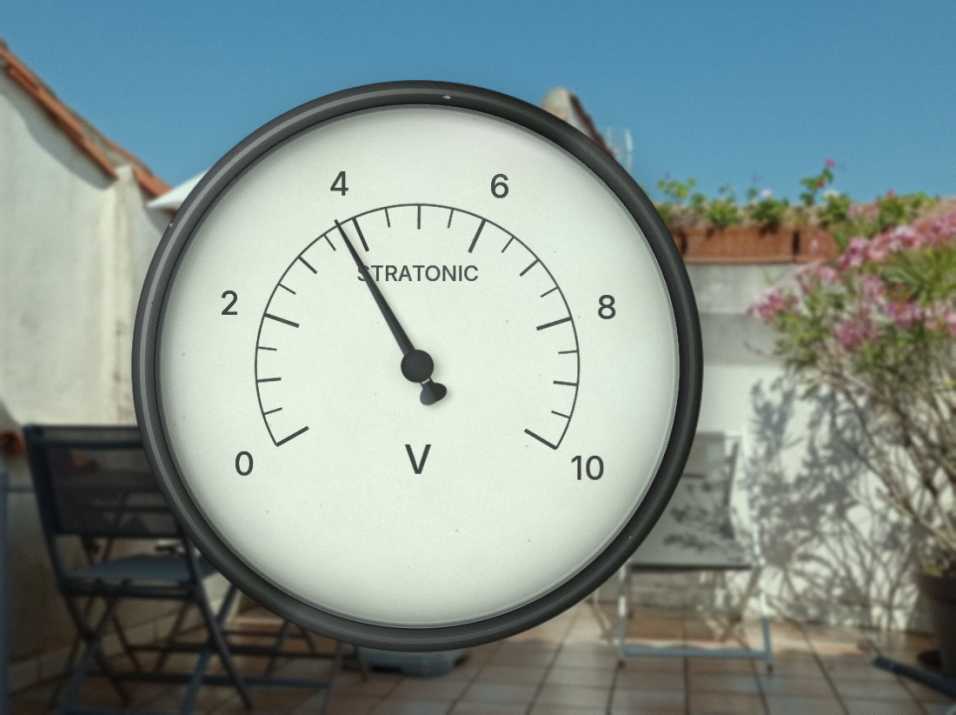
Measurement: 3.75 V
